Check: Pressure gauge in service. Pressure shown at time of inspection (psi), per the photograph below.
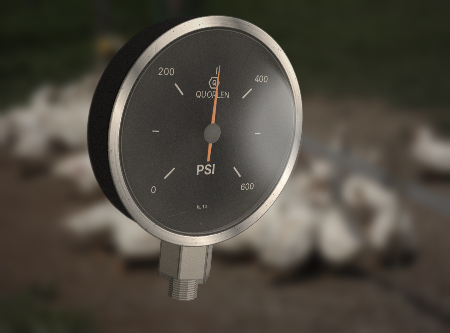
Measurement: 300 psi
